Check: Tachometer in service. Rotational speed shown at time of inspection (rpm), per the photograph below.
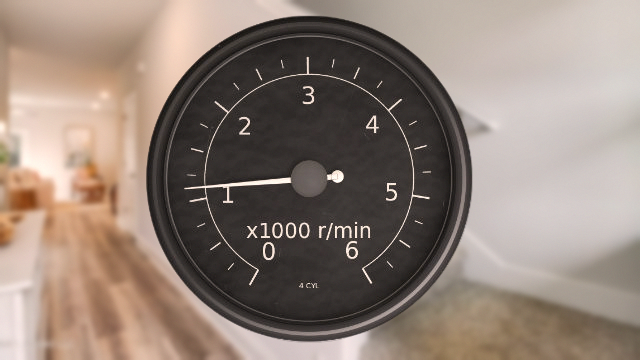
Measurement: 1125 rpm
